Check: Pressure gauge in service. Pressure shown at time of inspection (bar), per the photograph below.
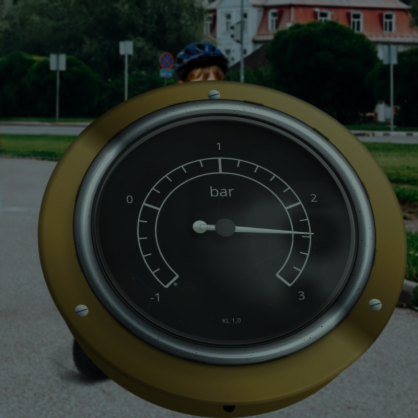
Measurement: 2.4 bar
